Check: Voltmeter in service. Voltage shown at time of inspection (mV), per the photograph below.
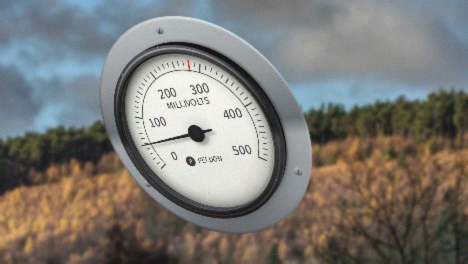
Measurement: 50 mV
